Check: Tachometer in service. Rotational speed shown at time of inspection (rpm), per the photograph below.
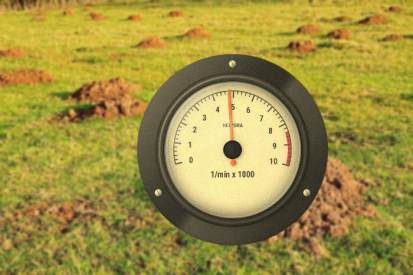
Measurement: 4800 rpm
